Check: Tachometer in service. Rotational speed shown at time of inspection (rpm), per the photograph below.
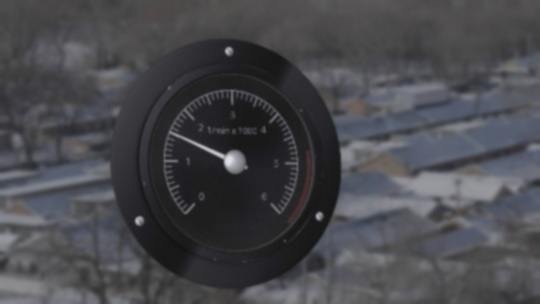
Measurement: 1500 rpm
